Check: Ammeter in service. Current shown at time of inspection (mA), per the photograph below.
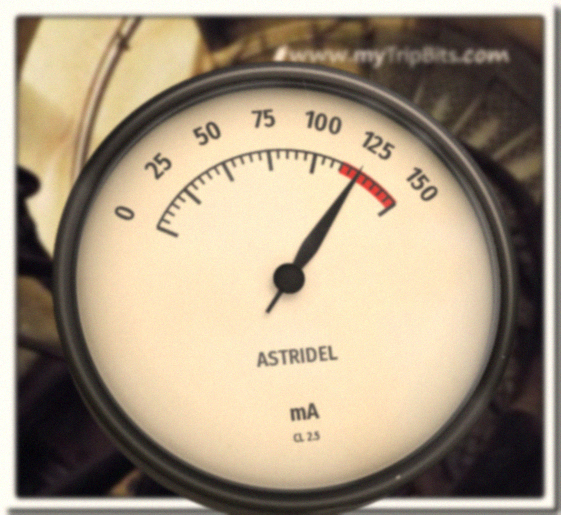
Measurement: 125 mA
